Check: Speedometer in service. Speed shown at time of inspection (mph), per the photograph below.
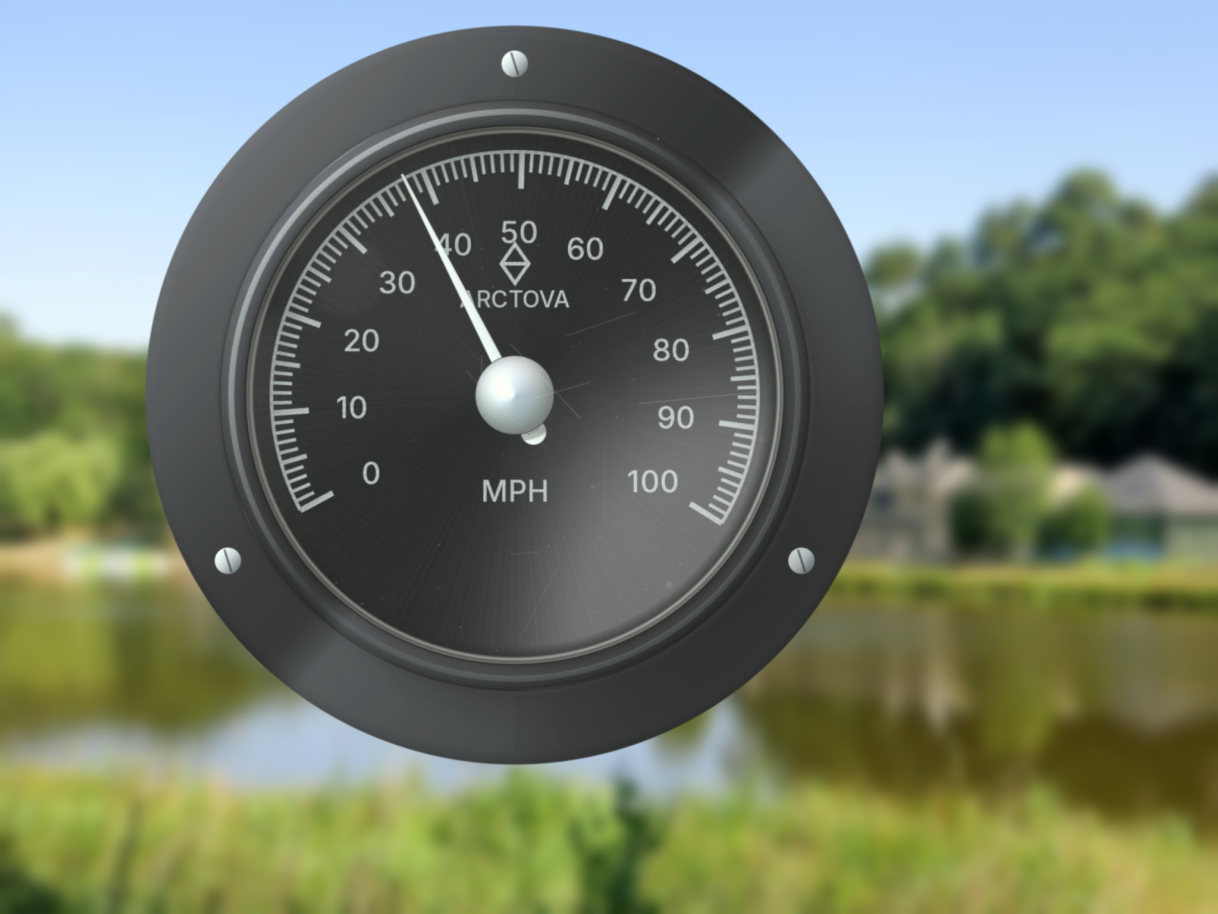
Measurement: 38 mph
